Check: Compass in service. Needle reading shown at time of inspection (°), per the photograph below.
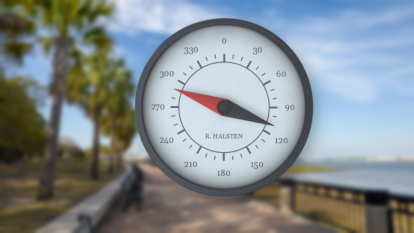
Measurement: 290 °
